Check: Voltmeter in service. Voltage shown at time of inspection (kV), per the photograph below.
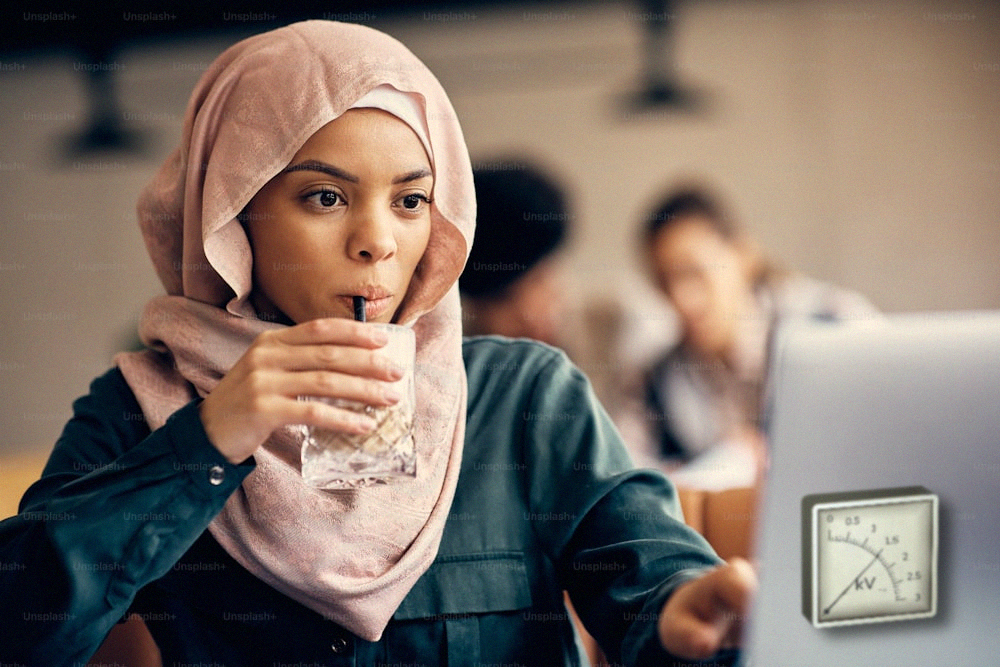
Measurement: 1.5 kV
